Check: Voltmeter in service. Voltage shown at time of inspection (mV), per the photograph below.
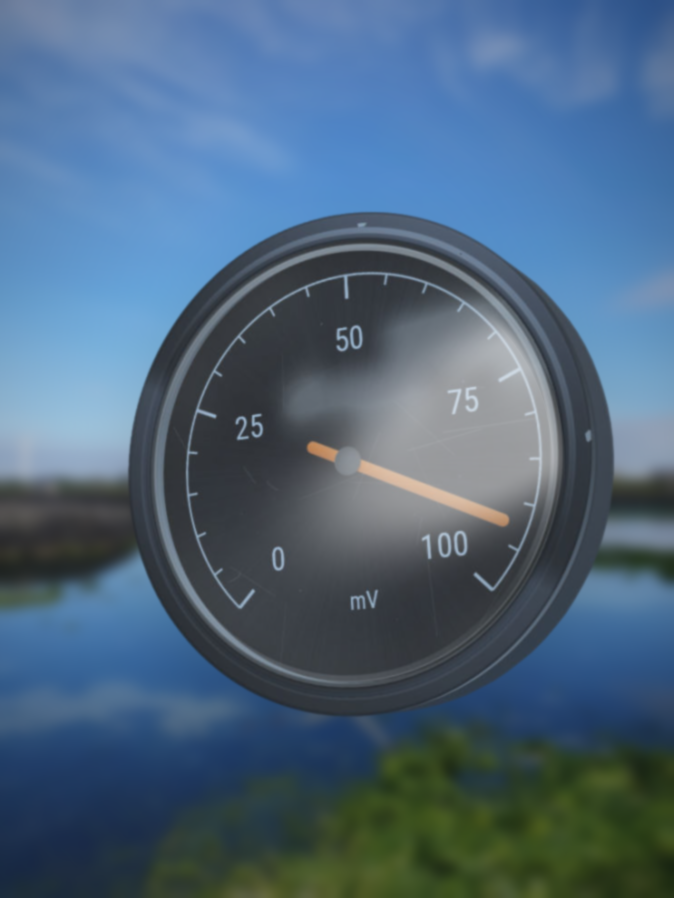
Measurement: 92.5 mV
